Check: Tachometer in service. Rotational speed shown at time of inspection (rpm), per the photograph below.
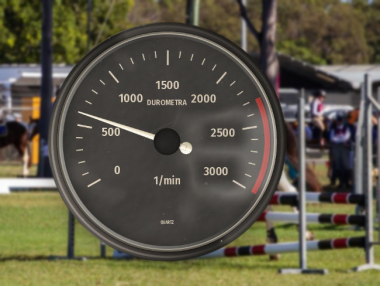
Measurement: 600 rpm
